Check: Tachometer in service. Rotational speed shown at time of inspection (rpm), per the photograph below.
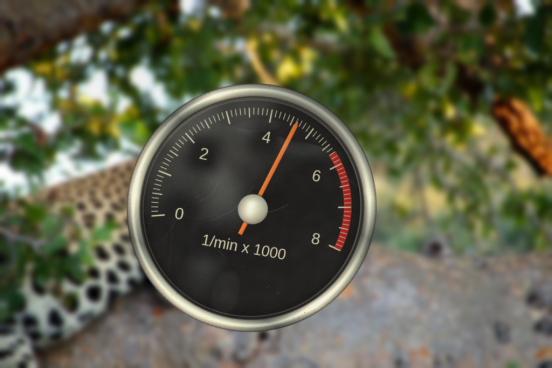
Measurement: 4600 rpm
